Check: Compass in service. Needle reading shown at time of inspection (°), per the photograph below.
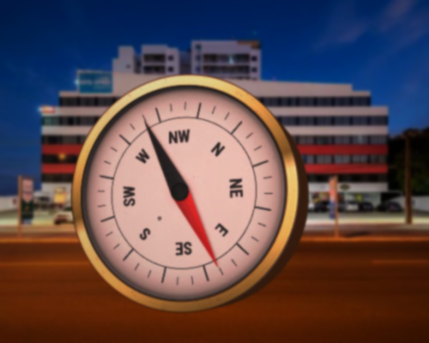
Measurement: 110 °
